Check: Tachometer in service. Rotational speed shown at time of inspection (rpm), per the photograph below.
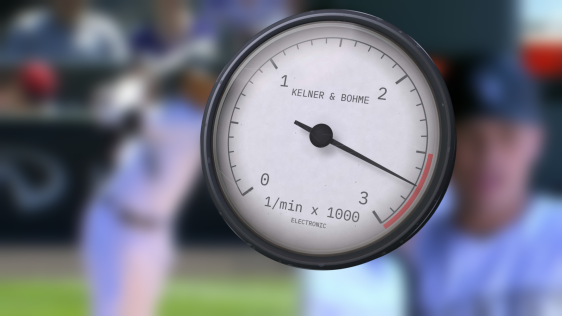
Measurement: 2700 rpm
